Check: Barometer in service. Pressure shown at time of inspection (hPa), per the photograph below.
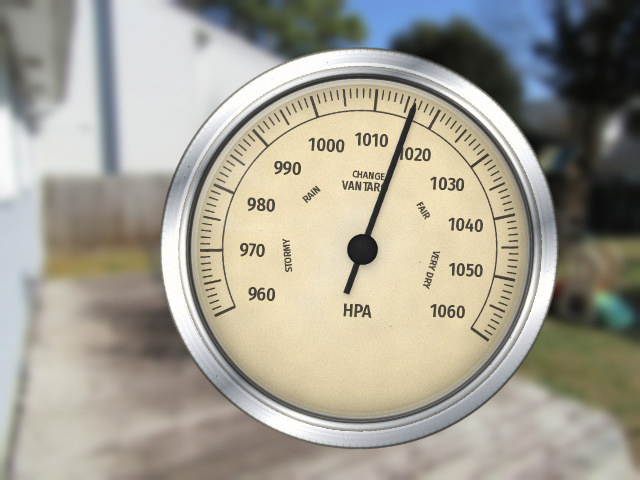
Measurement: 1016 hPa
